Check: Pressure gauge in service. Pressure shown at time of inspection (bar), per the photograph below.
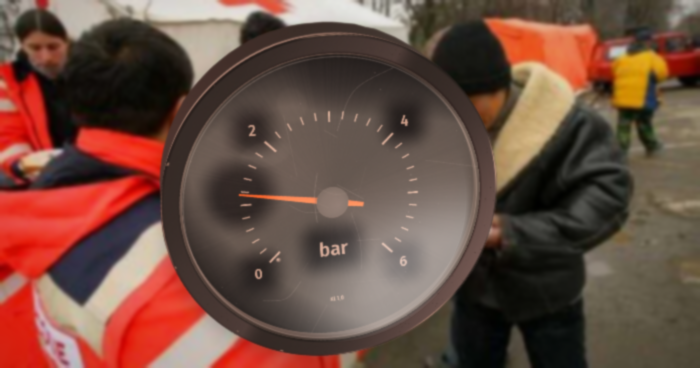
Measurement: 1.2 bar
